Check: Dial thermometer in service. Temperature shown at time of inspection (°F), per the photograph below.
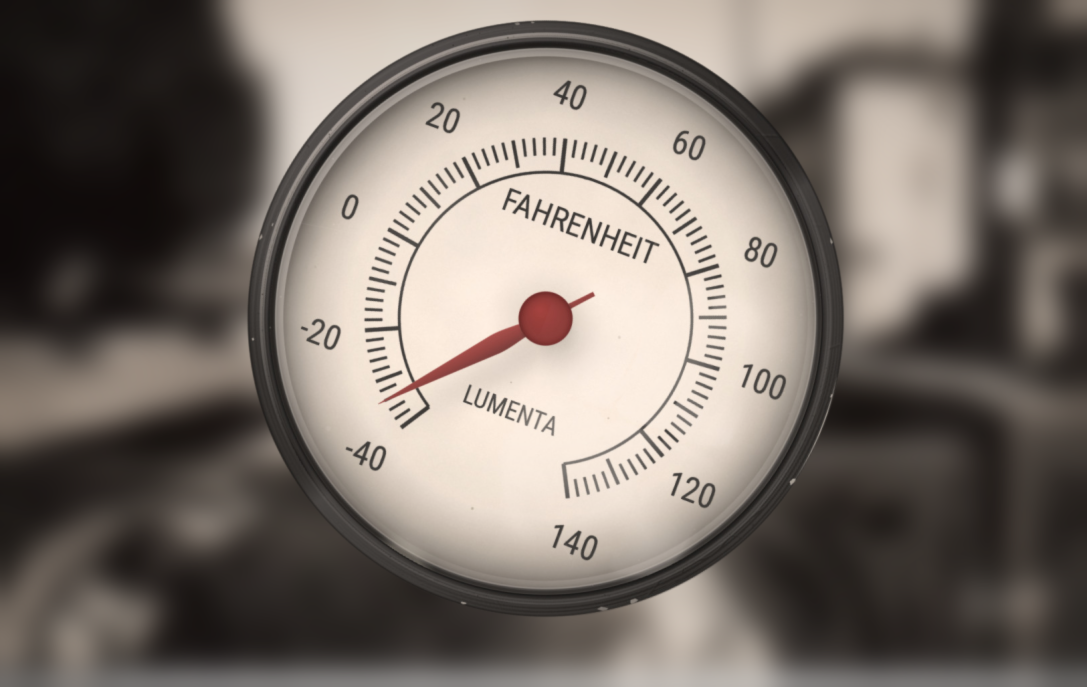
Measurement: -34 °F
